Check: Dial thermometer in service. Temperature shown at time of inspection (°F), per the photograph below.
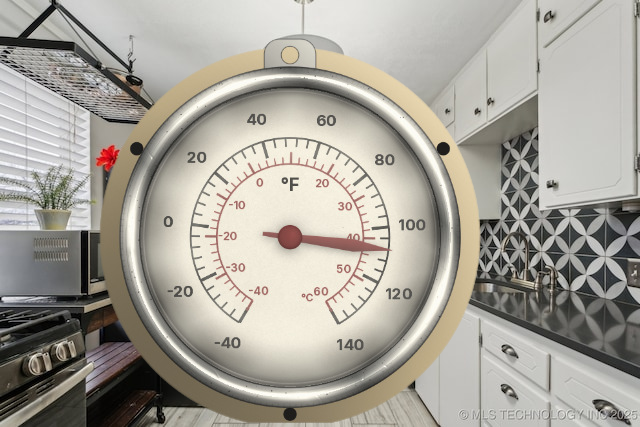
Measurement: 108 °F
